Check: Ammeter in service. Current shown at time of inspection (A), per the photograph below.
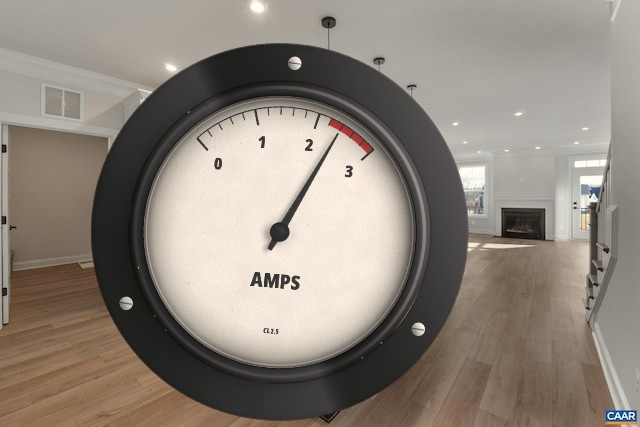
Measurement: 2.4 A
